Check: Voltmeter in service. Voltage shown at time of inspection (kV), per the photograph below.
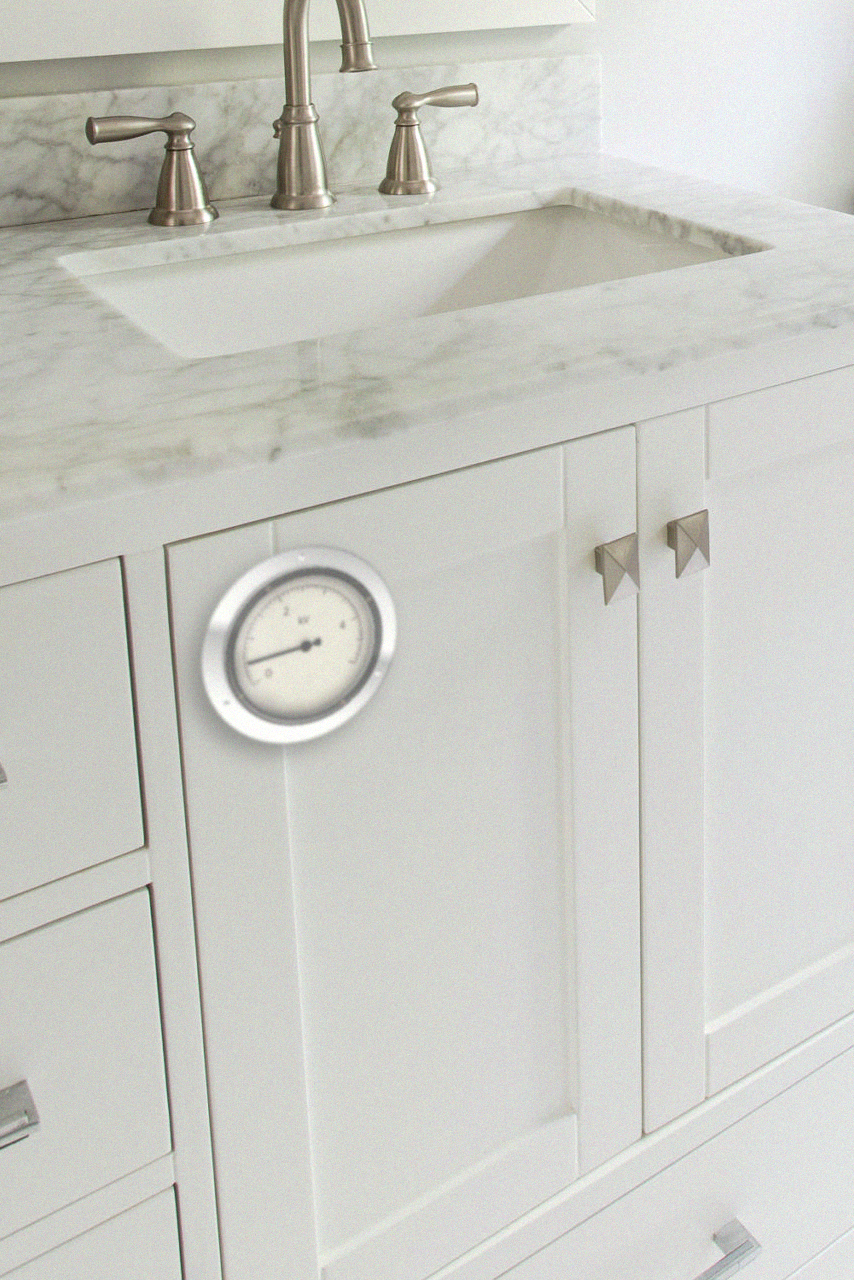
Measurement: 0.5 kV
